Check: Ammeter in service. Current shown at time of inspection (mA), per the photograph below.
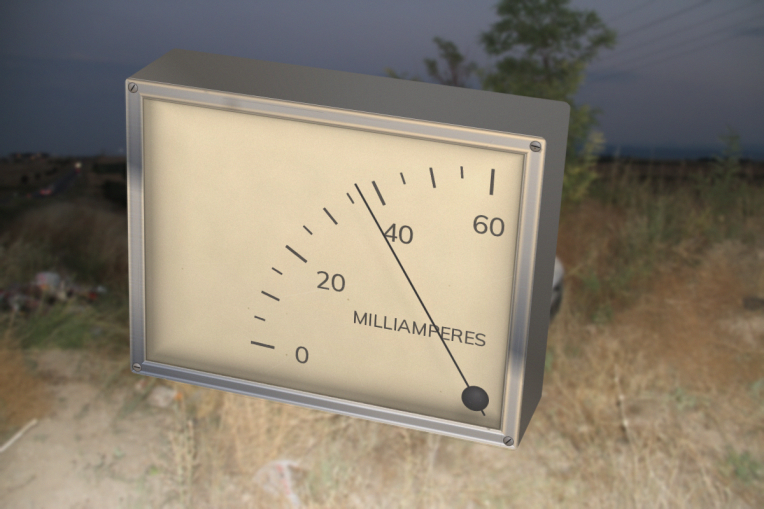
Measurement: 37.5 mA
